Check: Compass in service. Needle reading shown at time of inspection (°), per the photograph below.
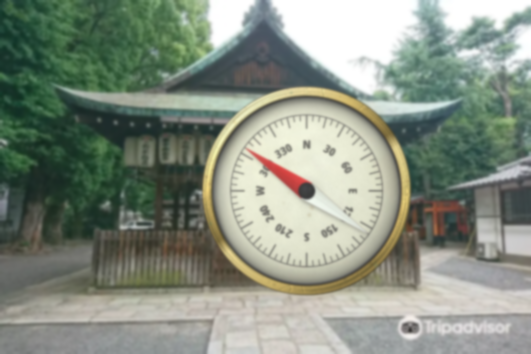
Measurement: 305 °
